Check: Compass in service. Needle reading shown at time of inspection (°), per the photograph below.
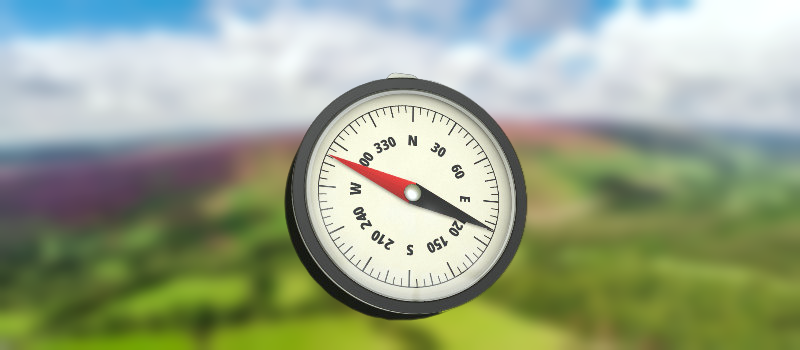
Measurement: 290 °
